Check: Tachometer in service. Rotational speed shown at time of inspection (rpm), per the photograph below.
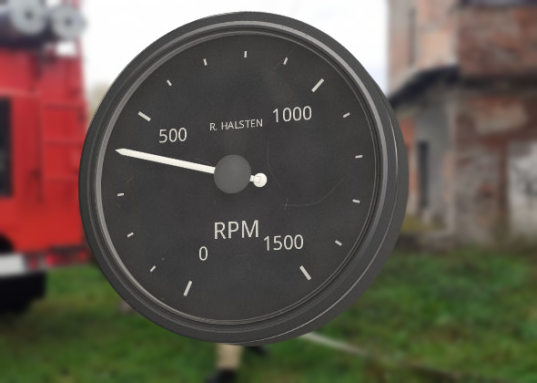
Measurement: 400 rpm
